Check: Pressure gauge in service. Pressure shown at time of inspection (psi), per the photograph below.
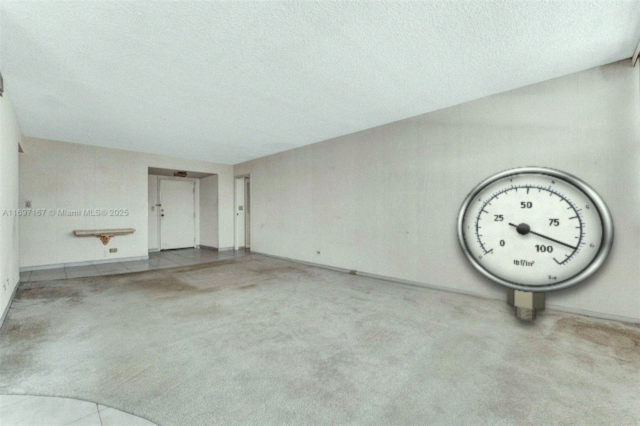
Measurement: 90 psi
